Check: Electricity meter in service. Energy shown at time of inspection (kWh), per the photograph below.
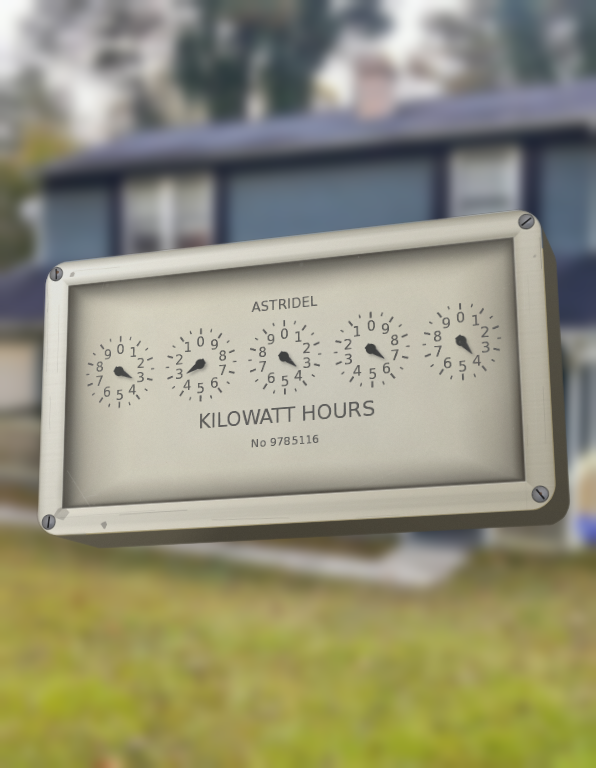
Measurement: 33364 kWh
